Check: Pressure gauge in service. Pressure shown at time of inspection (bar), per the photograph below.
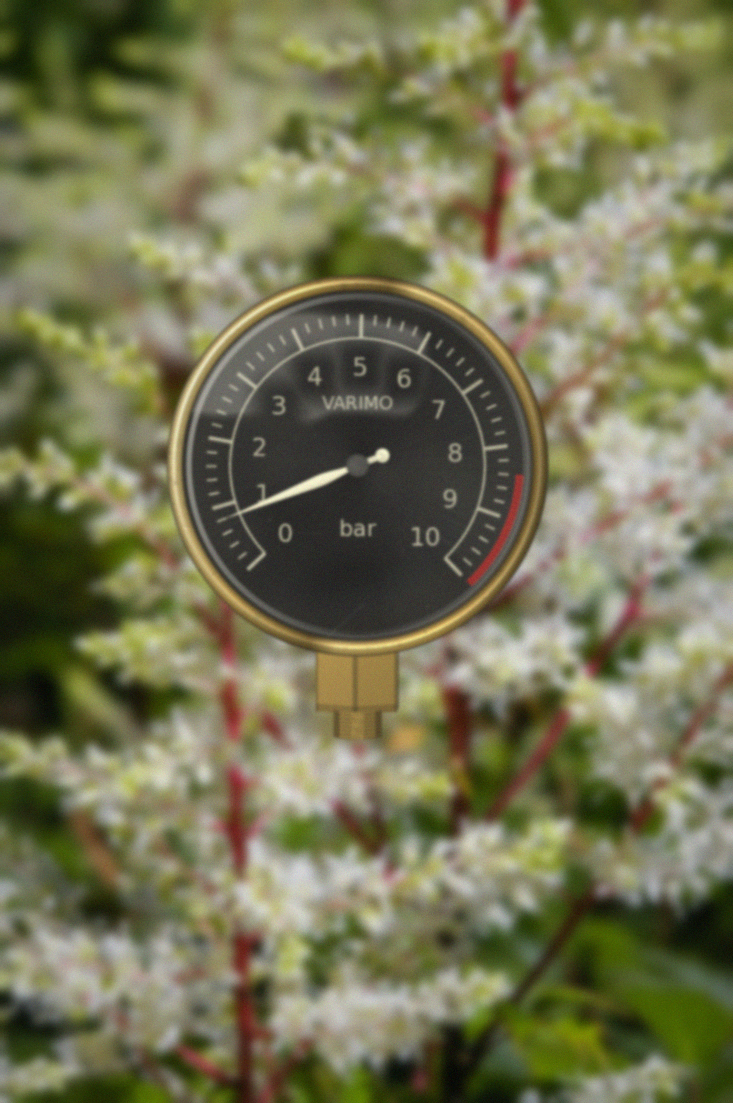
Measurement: 0.8 bar
